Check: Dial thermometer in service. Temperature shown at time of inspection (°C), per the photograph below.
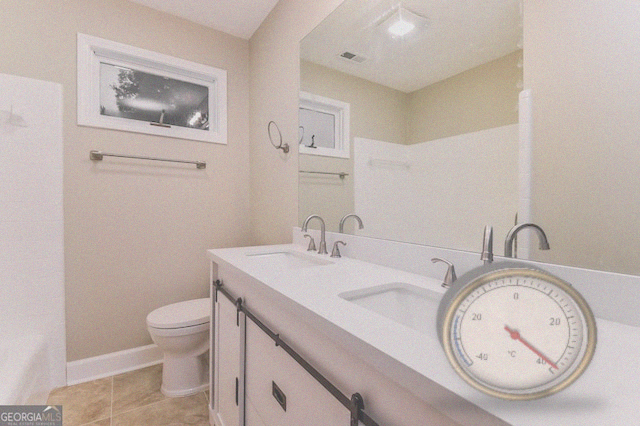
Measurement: 38 °C
